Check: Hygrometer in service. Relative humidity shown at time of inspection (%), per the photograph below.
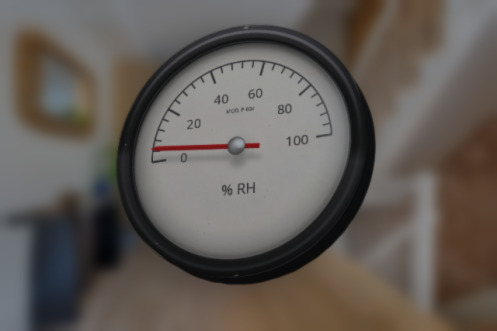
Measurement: 4 %
